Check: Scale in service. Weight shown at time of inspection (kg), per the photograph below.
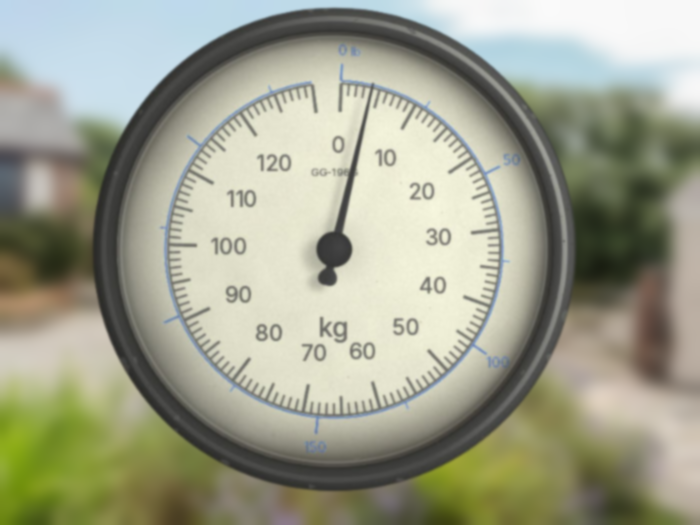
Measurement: 4 kg
